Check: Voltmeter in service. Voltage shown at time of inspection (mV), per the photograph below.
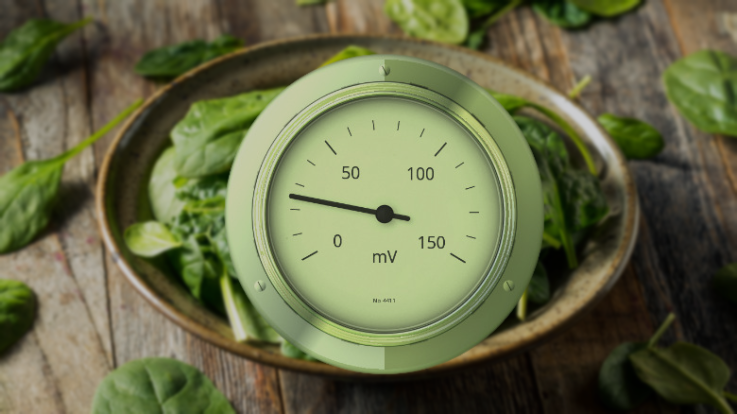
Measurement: 25 mV
